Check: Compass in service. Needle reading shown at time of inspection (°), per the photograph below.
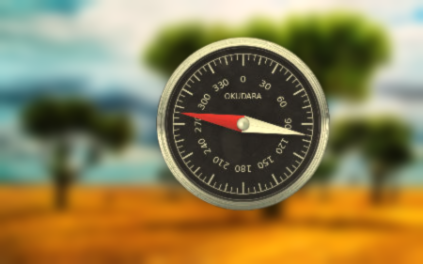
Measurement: 280 °
